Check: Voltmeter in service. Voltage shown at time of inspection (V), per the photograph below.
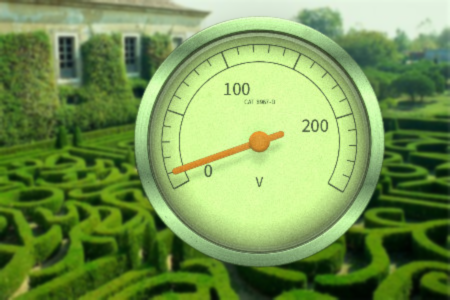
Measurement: 10 V
